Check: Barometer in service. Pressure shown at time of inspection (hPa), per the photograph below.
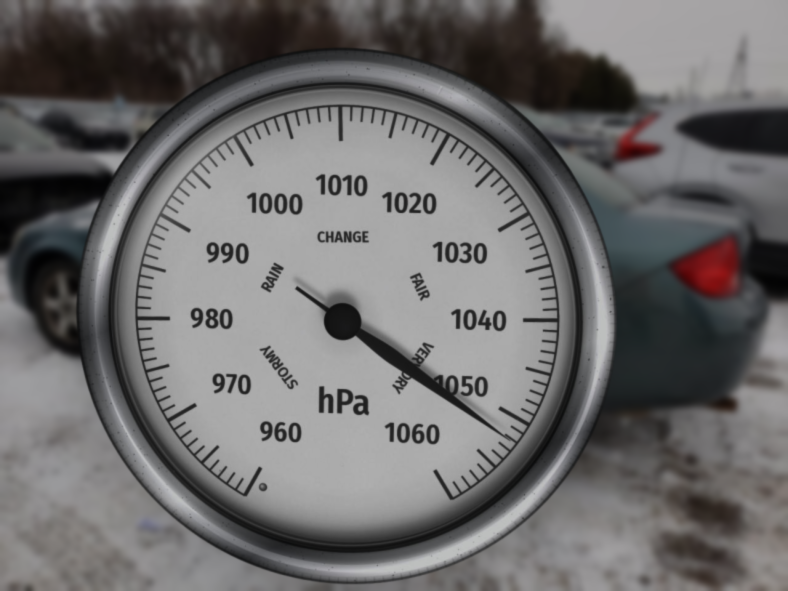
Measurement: 1052 hPa
